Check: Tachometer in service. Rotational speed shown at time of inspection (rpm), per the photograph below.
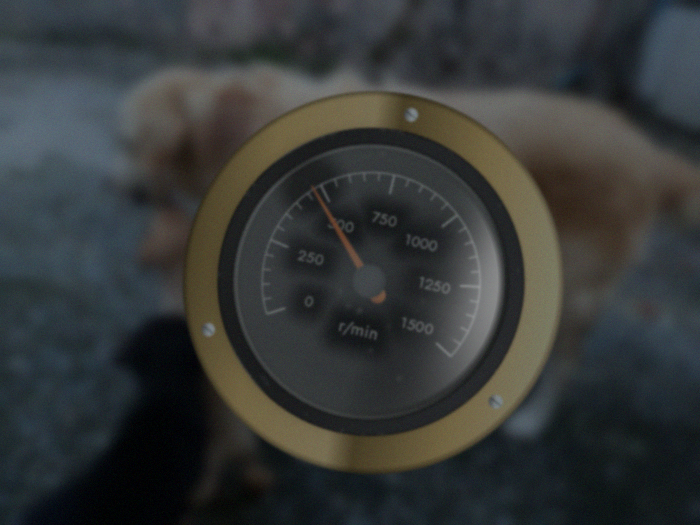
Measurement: 475 rpm
